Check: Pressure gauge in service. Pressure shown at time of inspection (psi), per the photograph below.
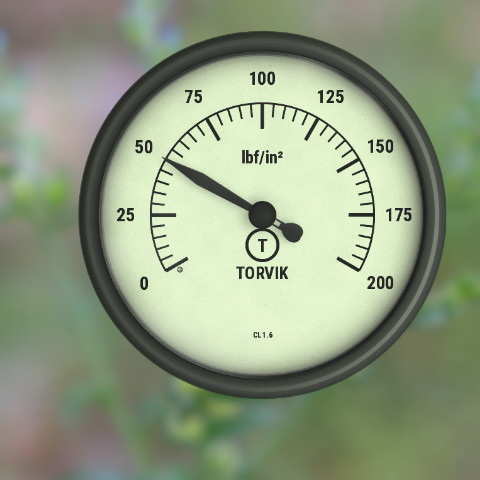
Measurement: 50 psi
